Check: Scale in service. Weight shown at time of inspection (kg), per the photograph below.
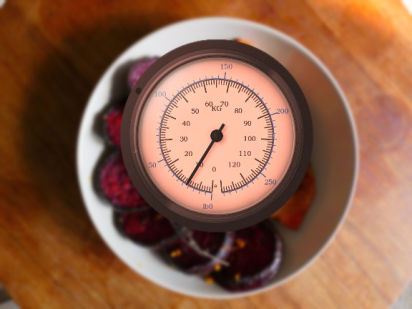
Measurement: 10 kg
